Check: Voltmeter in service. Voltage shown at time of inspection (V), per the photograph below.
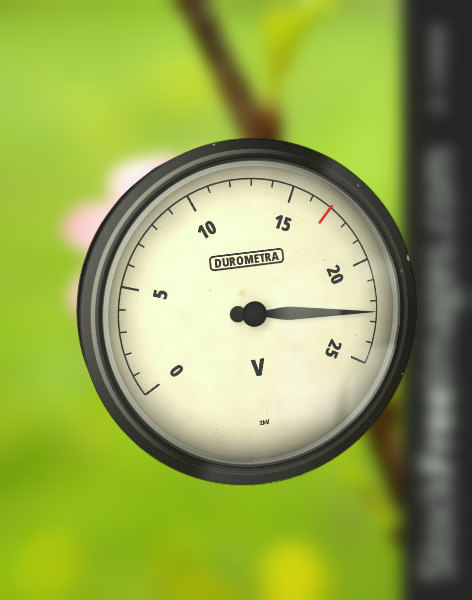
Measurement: 22.5 V
